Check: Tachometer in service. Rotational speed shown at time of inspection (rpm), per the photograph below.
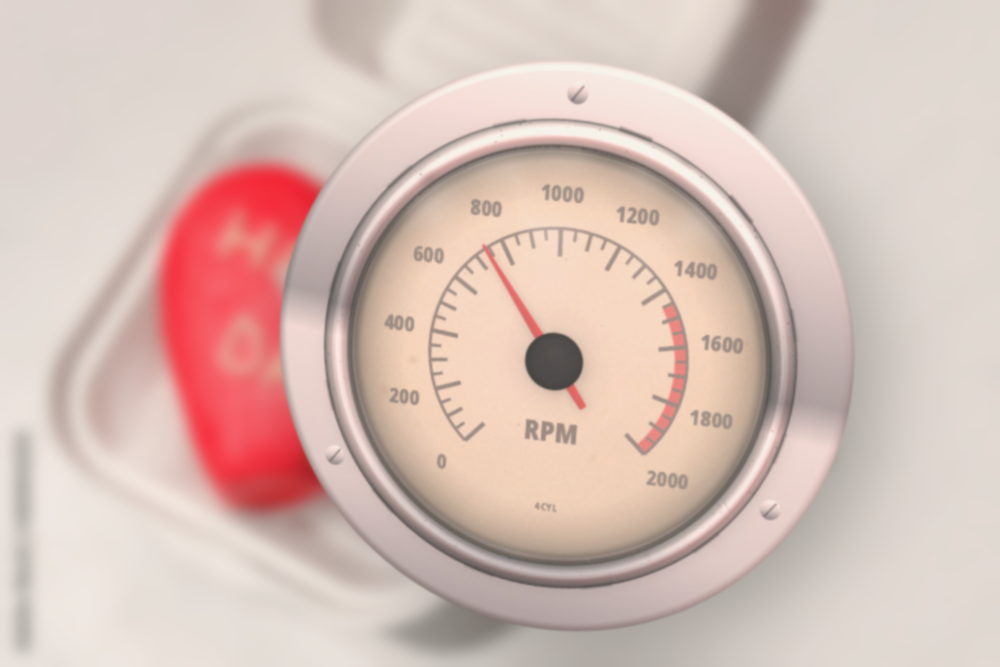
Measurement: 750 rpm
